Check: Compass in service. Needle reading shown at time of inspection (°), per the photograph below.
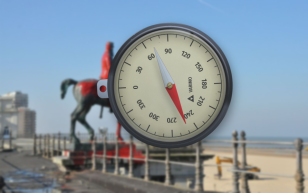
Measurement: 250 °
